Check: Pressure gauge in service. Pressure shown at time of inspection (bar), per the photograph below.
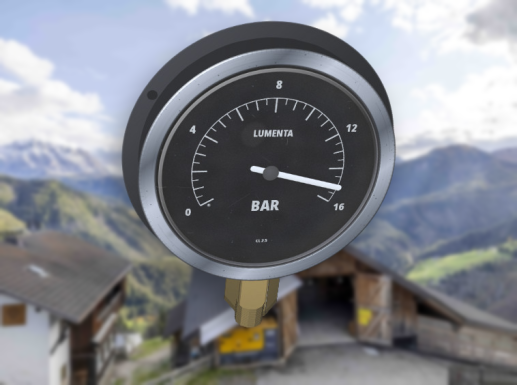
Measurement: 15 bar
